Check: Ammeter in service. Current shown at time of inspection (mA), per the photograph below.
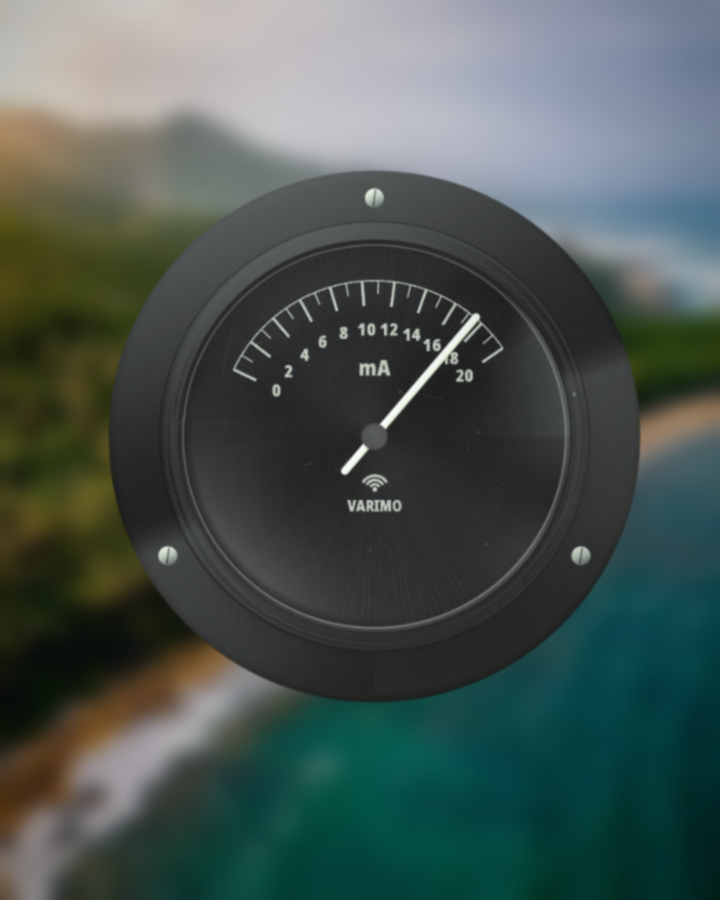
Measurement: 17.5 mA
